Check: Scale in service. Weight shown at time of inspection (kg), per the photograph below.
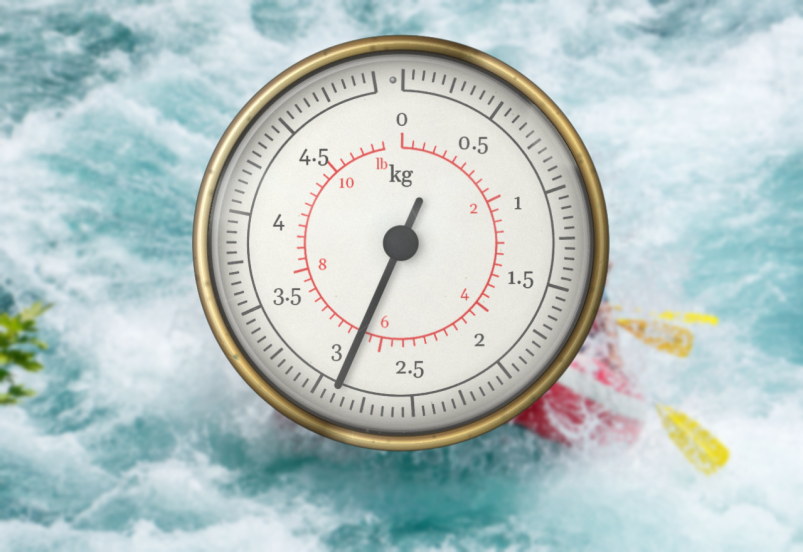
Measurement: 2.9 kg
